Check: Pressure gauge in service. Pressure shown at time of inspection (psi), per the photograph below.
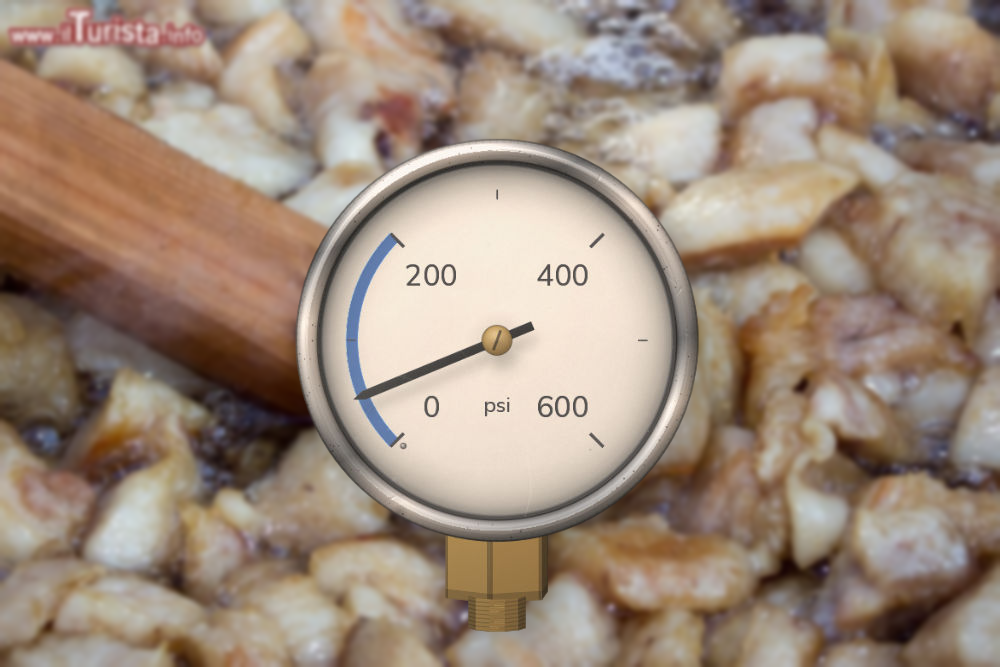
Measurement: 50 psi
